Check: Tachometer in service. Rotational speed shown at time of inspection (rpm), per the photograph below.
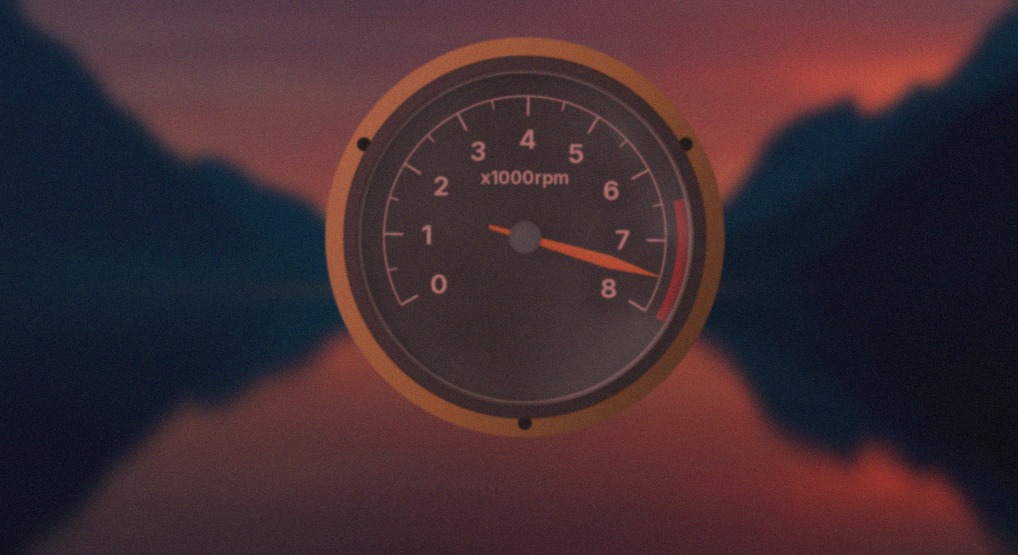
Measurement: 7500 rpm
